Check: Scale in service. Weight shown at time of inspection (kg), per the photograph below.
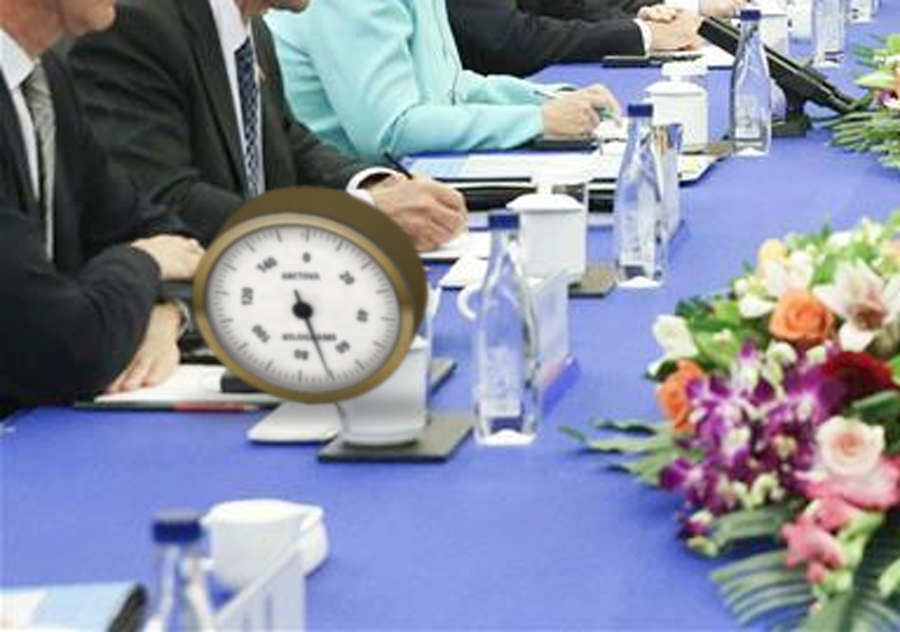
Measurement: 70 kg
